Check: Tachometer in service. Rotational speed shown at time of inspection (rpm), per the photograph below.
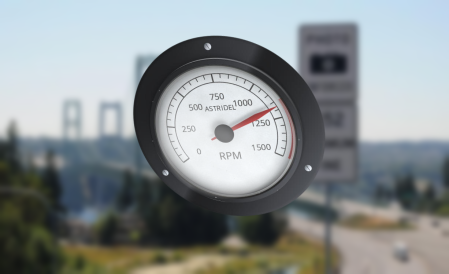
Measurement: 1175 rpm
